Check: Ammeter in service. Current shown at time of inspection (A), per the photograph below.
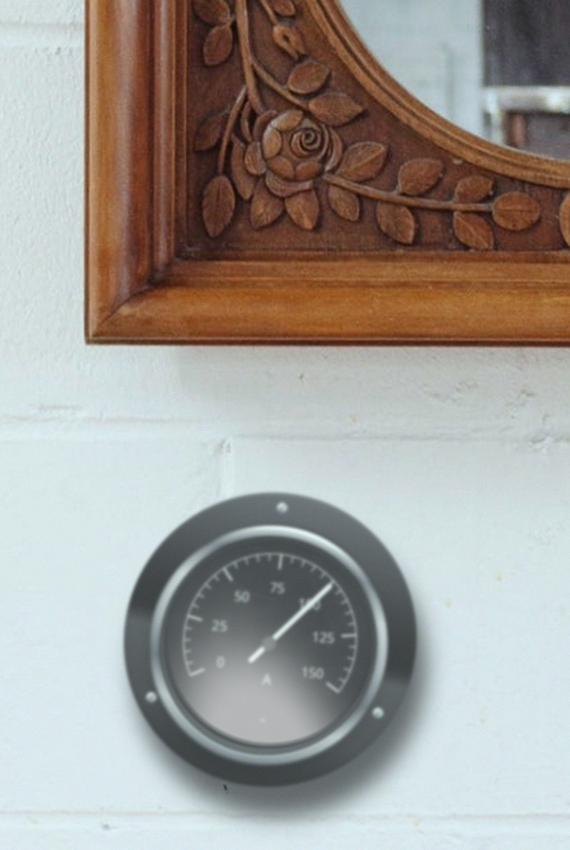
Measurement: 100 A
